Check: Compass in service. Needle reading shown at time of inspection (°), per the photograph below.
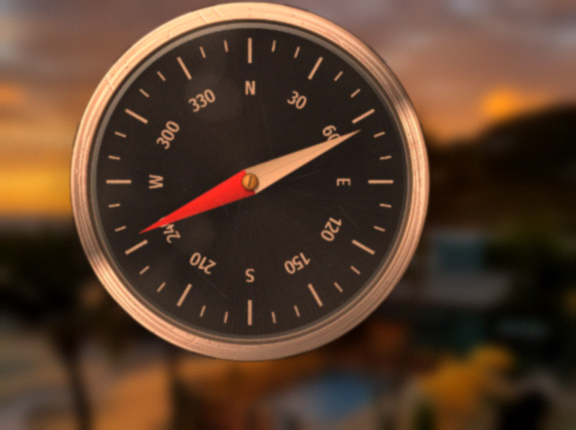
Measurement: 245 °
